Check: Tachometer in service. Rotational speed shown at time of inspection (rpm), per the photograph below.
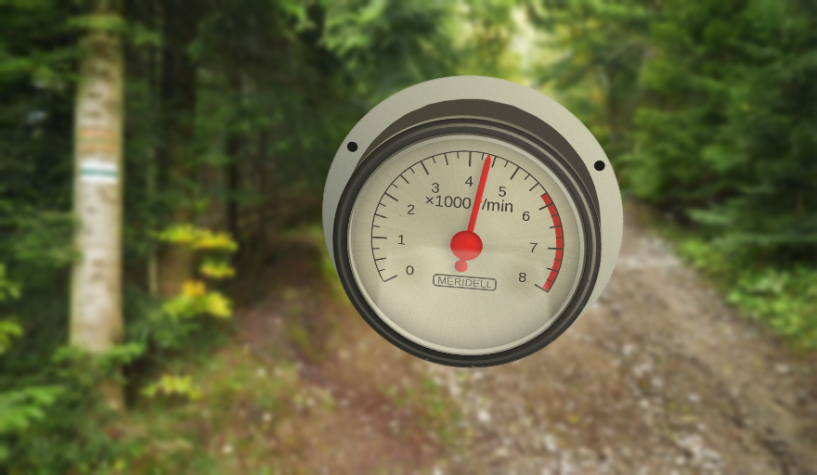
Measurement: 4375 rpm
